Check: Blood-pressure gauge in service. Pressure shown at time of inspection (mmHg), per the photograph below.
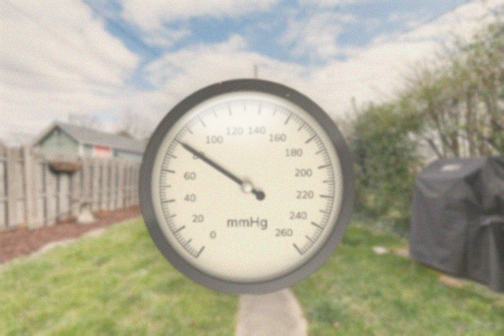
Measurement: 80 mmHg
